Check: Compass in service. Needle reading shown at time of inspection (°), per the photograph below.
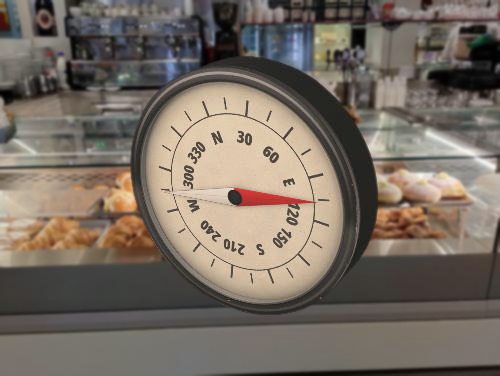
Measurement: 105 °
